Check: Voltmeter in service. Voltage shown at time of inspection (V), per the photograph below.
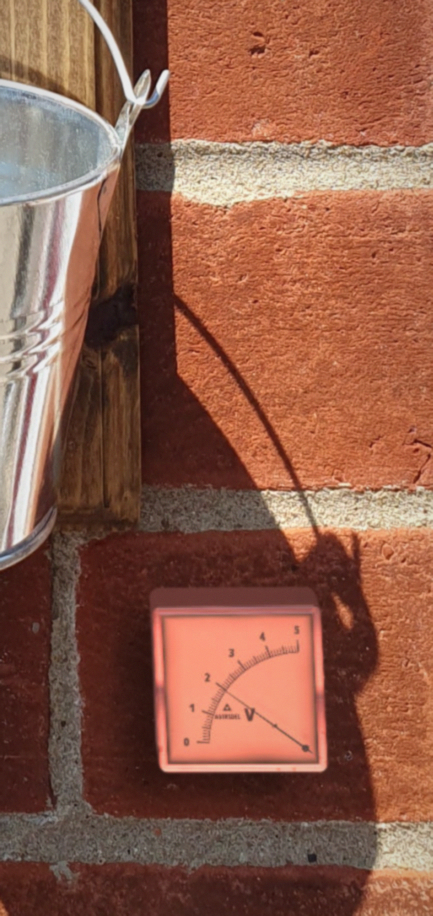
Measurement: 2 V
